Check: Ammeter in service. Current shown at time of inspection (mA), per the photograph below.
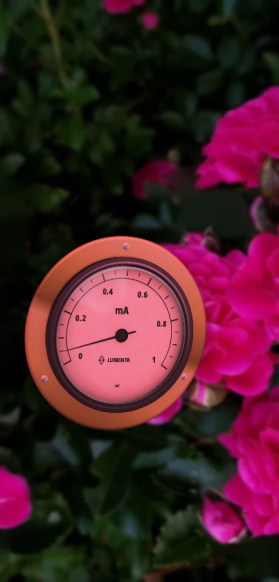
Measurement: 0.05 mA
